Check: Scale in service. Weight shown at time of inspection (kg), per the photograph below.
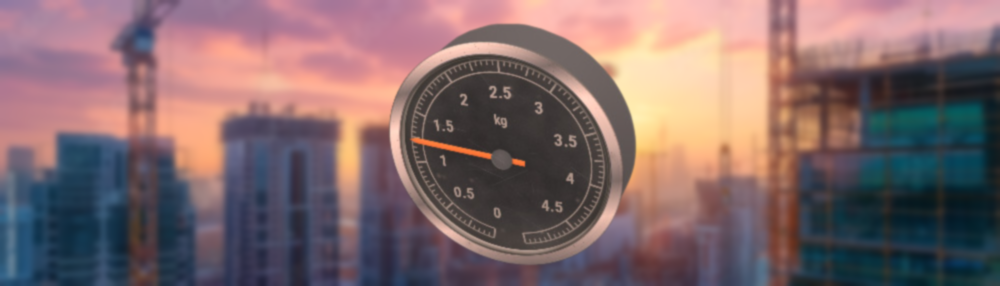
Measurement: 1.25 kg
